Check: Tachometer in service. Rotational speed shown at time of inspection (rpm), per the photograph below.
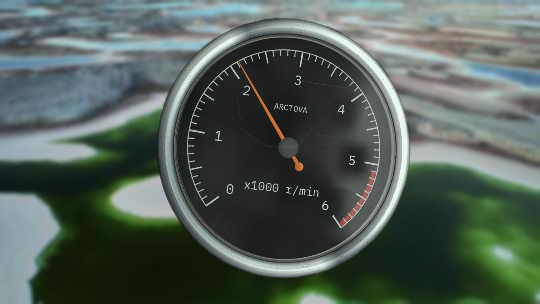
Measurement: 2100 rpm
